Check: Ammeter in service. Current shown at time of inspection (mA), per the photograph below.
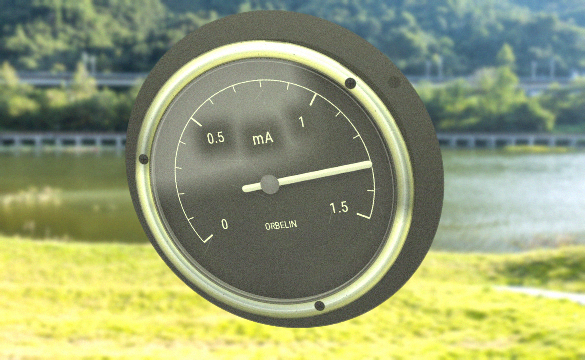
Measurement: 1.3 mA
